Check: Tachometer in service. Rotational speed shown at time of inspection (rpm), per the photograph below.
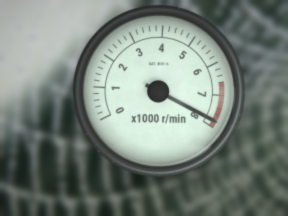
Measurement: 7800 rpm
